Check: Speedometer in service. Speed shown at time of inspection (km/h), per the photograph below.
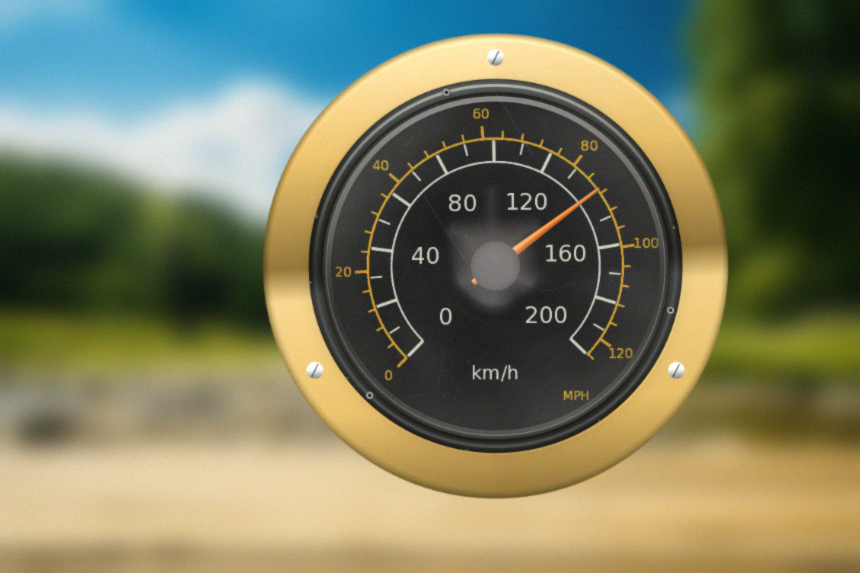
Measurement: 140 km/h
